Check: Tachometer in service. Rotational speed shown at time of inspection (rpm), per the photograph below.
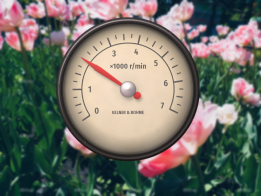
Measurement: 2000 rpm
